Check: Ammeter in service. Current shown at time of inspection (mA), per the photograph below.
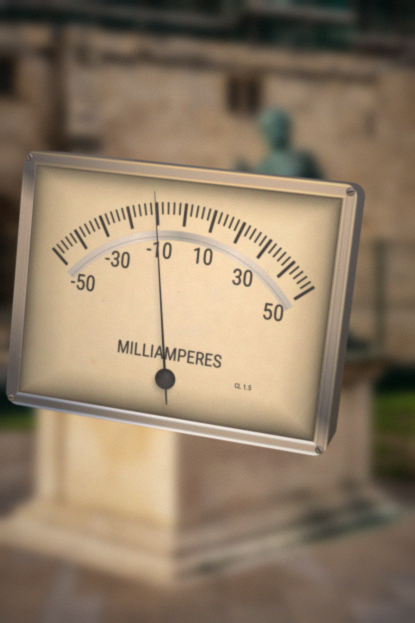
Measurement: -10 mA
